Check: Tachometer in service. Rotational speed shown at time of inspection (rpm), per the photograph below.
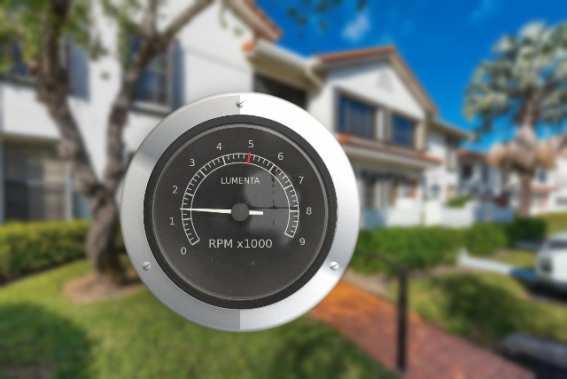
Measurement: 1400 rpm
